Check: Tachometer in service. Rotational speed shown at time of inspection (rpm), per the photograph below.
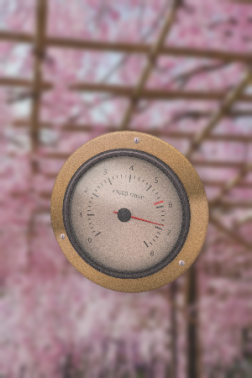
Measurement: 6800 rpm
